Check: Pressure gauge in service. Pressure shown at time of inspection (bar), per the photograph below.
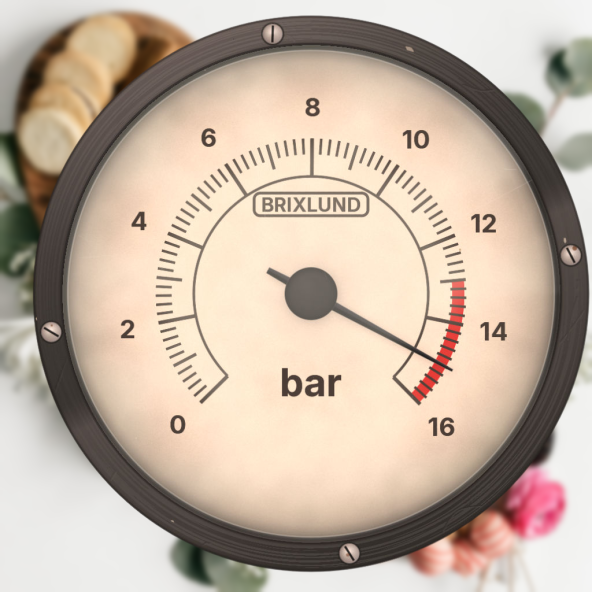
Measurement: 15 bar
